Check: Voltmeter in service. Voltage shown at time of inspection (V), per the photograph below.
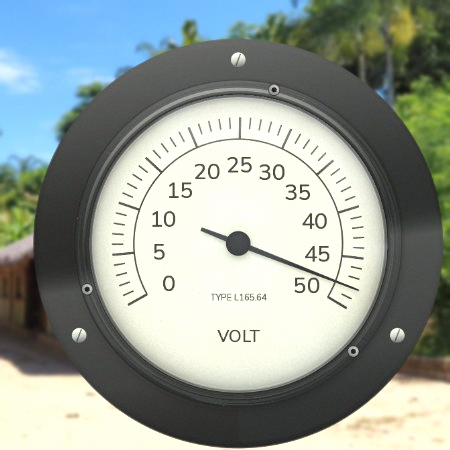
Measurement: 48 V
